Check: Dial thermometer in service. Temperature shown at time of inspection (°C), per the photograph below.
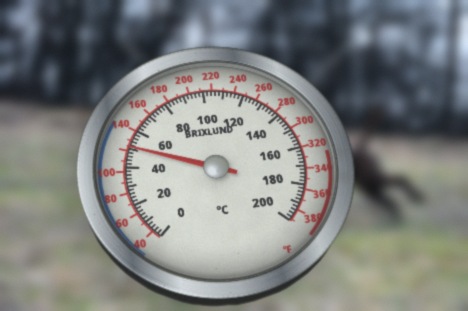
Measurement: 50 °C
